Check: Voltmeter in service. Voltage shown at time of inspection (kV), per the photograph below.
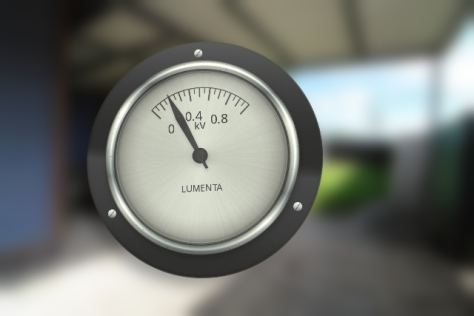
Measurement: 0.2 kV
